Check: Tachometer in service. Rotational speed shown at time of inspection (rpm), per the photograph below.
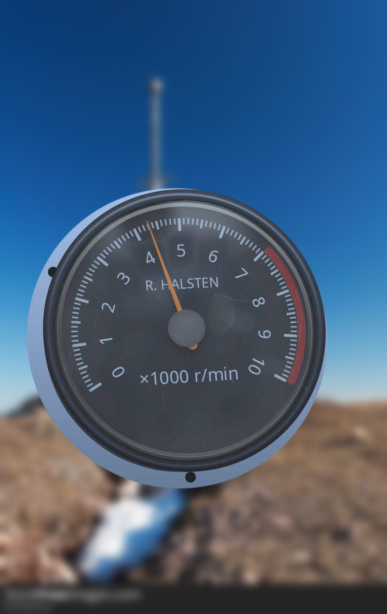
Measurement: 4300 rpm
